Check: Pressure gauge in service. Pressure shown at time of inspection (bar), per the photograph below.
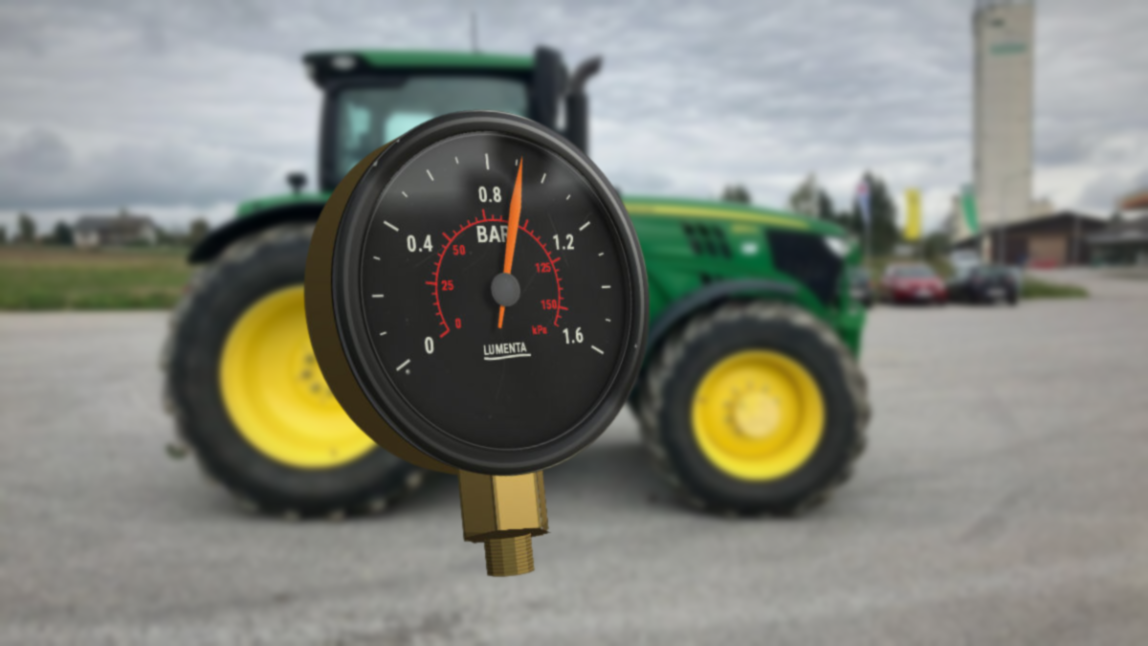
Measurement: 0.9 bar
